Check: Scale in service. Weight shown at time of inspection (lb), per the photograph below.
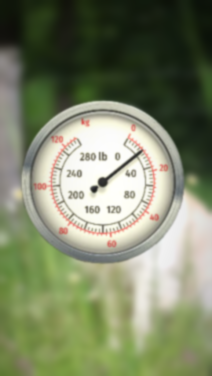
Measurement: 20 lb
